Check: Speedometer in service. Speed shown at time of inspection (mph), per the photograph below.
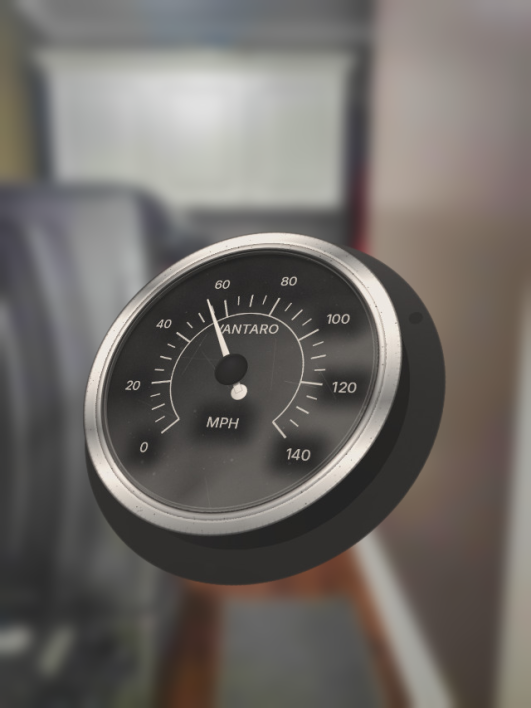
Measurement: 55 mph
